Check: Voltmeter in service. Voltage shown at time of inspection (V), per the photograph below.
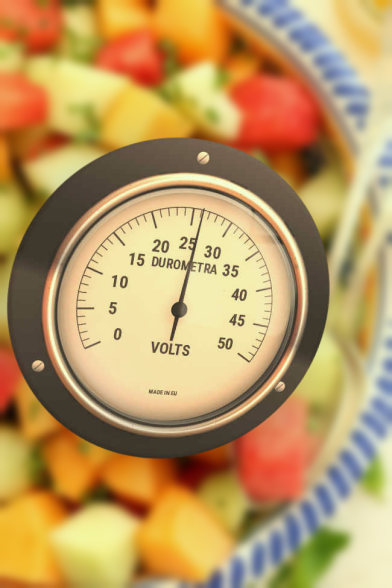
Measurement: 26 V
